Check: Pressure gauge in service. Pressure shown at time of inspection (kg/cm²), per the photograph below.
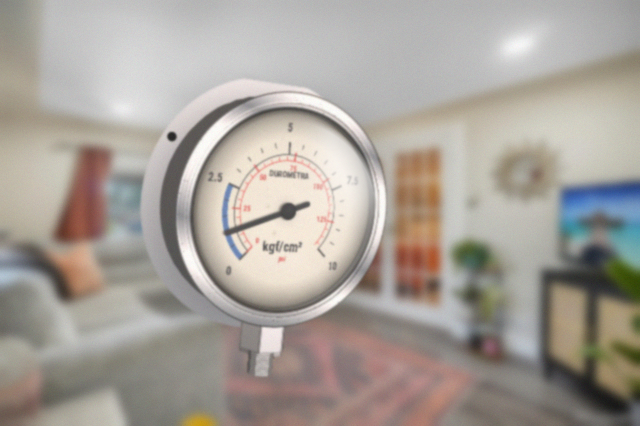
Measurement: 1 kg/cm²
